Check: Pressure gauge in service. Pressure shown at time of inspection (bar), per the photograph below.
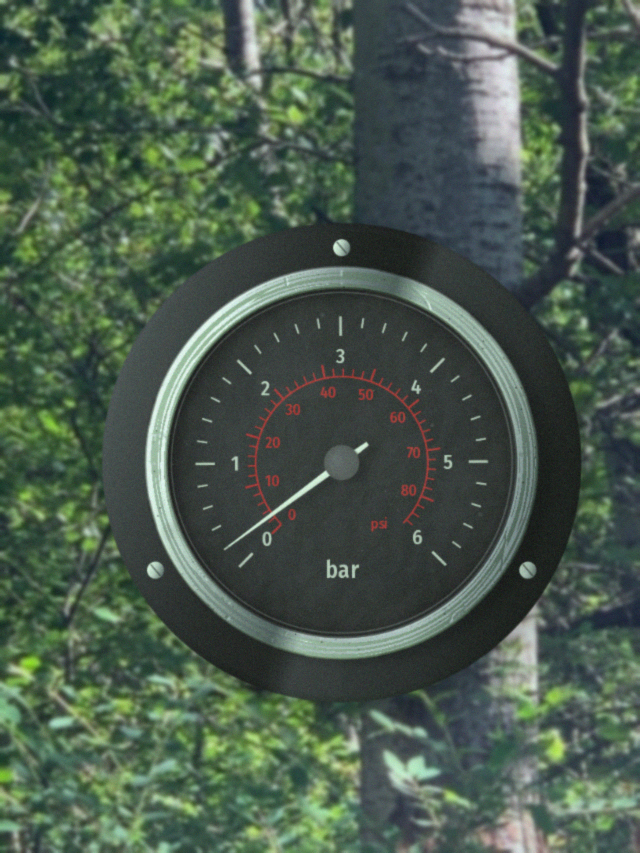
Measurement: 0.2 bar
